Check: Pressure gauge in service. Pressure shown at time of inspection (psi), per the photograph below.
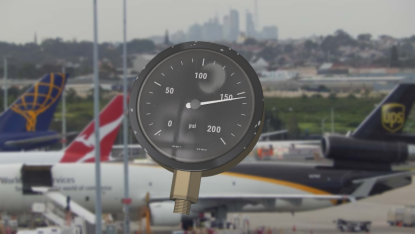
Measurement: 155 psi
